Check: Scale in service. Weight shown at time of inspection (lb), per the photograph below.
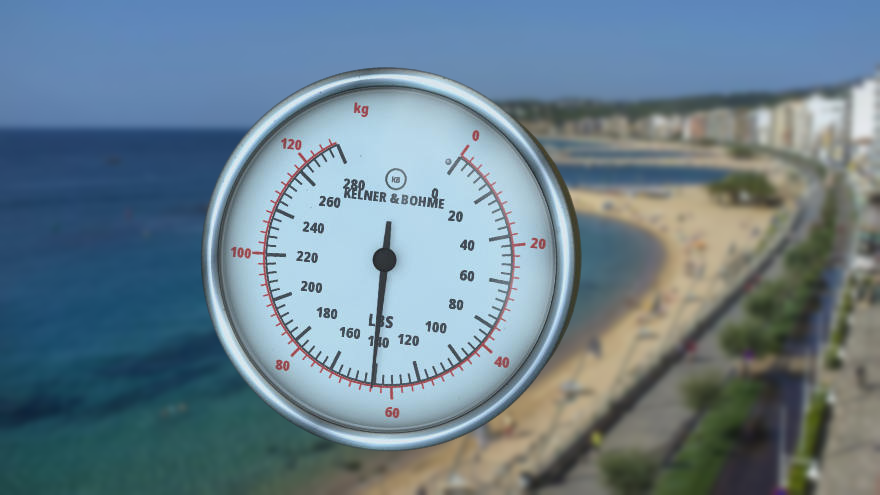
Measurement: 140 lb
